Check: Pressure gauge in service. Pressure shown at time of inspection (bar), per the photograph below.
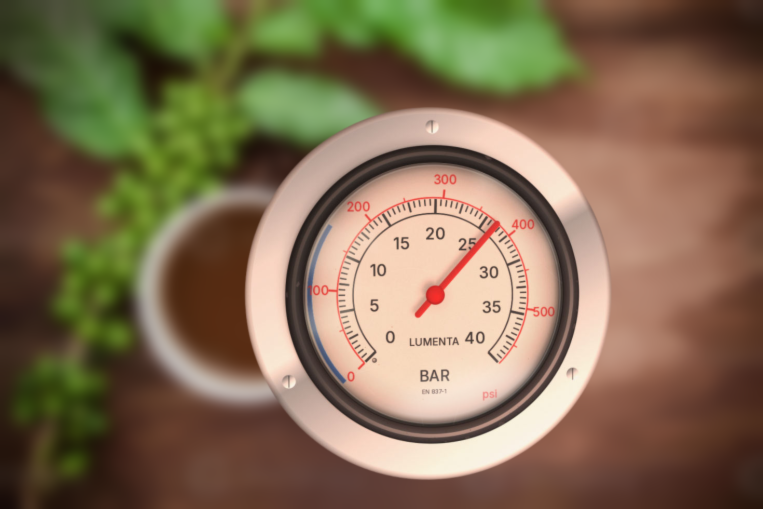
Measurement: 26 bar
